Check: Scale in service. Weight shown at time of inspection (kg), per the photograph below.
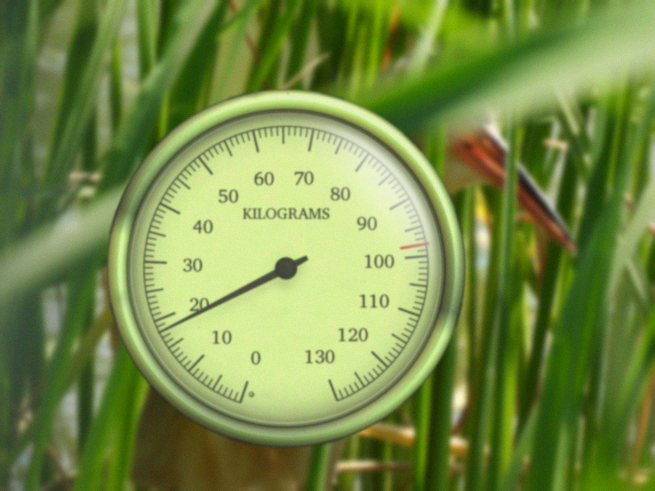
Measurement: 18 kg
